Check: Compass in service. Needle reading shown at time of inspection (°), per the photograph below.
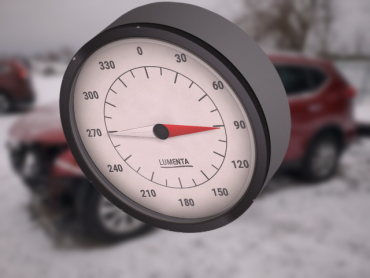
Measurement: 90 °
